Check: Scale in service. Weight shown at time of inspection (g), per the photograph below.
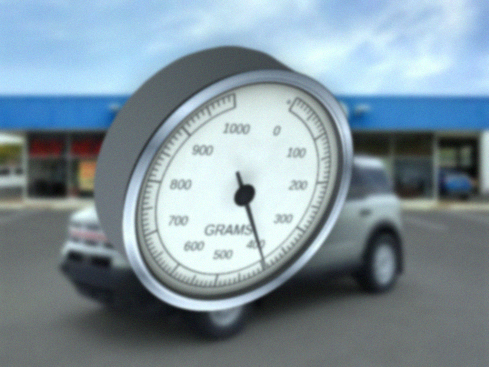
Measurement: 400 g
